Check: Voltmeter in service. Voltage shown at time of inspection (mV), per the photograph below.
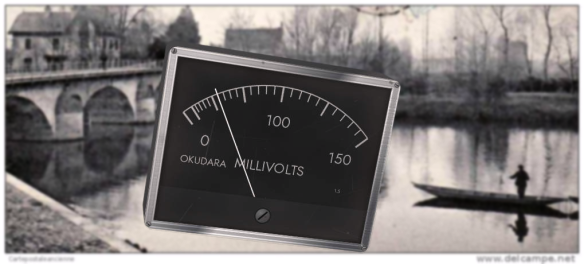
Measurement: 55 mV
